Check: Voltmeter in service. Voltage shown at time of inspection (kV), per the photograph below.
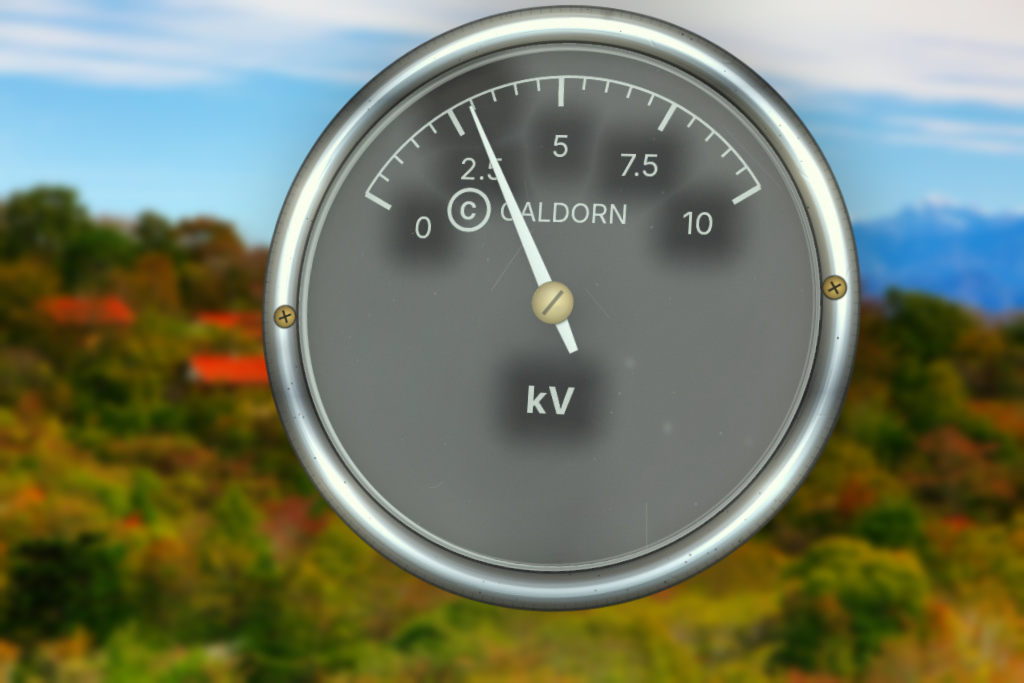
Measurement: 3 kV
